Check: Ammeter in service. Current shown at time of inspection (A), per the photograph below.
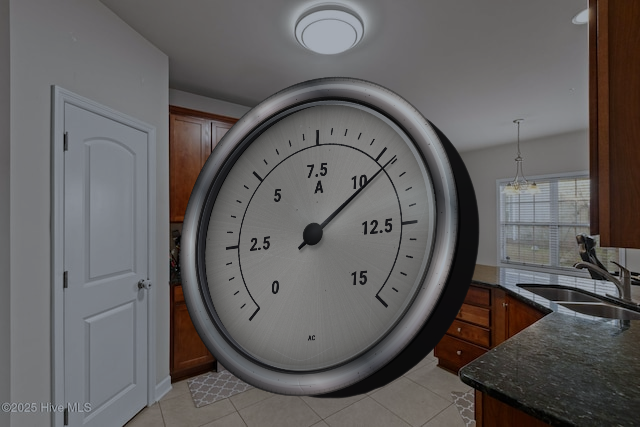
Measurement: 10.5 A
